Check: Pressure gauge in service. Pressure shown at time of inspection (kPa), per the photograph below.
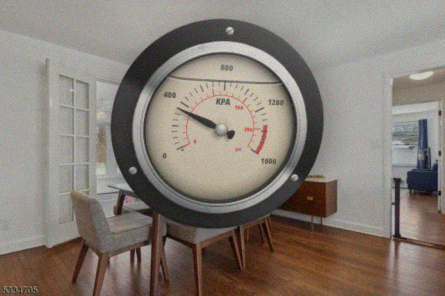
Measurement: 350 kPa
